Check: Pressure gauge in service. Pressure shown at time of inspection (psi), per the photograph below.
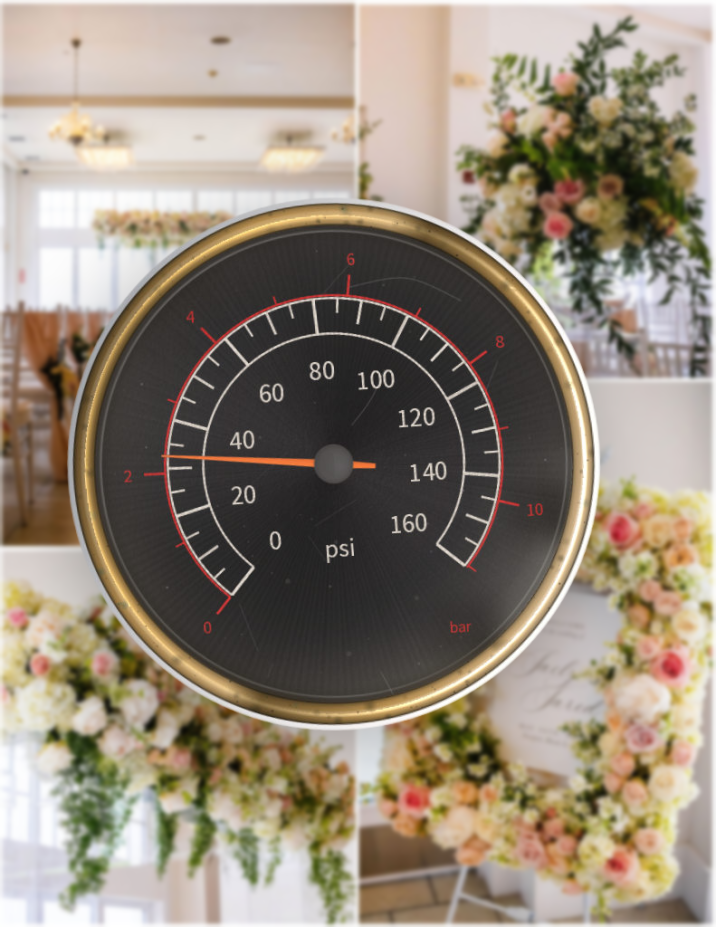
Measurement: 32.5 psi
